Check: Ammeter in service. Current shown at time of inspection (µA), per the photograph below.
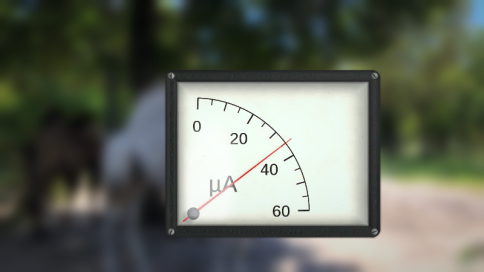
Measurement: 35 µA
